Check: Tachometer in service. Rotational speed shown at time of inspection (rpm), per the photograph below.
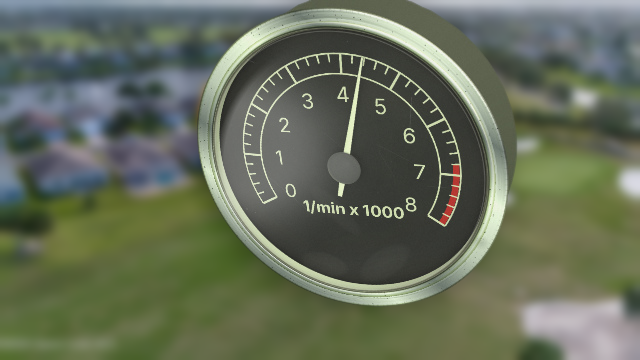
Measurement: 4400 rpm
